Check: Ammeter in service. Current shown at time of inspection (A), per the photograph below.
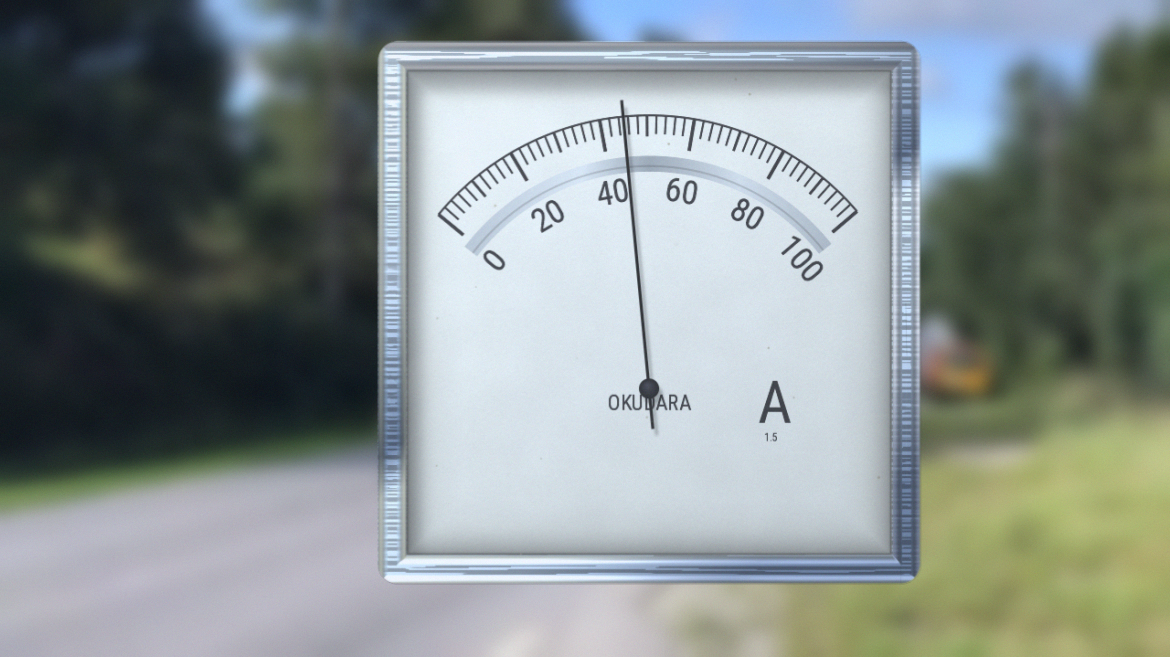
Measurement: 45 A
